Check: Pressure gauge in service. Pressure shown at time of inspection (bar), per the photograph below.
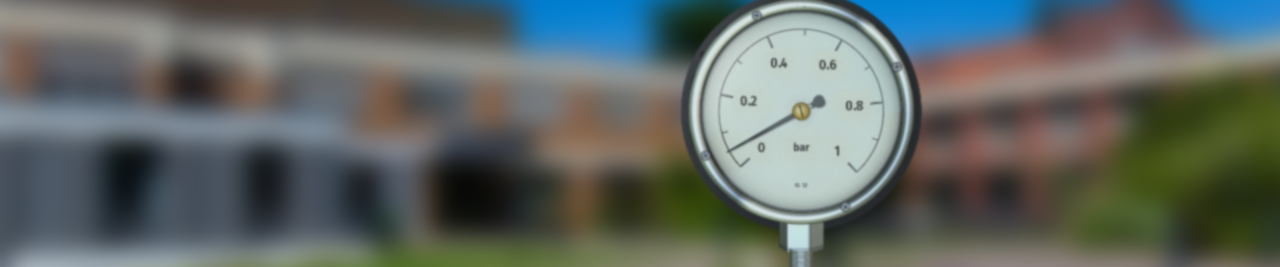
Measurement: 0.05 bar
